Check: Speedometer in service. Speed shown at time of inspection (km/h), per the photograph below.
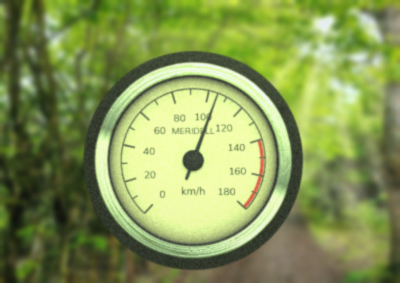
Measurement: 105 km/h
